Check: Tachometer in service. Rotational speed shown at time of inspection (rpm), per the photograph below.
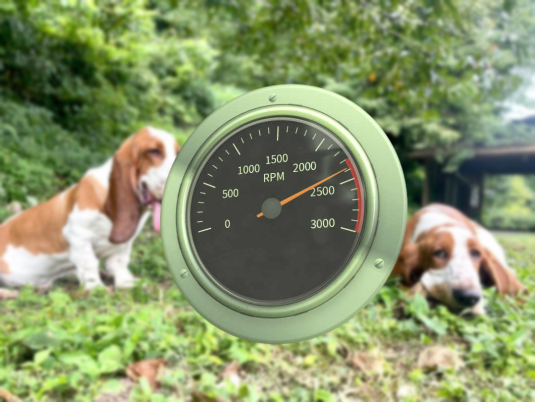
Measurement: 2400 rpm
